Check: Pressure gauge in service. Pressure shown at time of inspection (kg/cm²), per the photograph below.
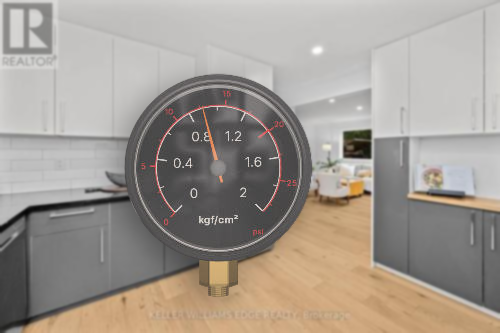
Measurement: 0.9 kg/cm²
